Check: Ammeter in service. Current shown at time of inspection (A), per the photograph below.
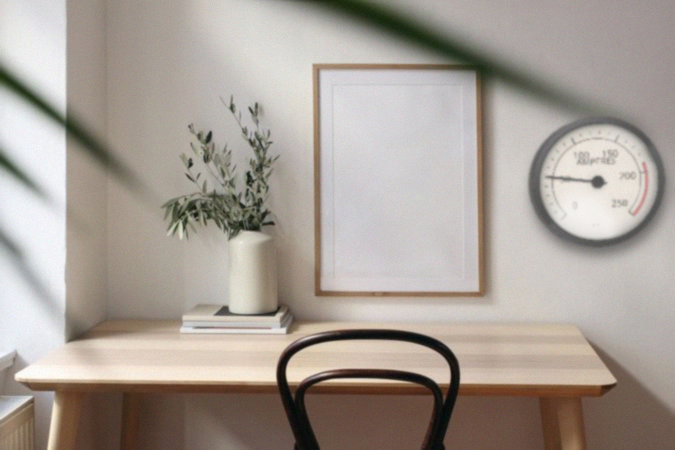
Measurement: 50 A
